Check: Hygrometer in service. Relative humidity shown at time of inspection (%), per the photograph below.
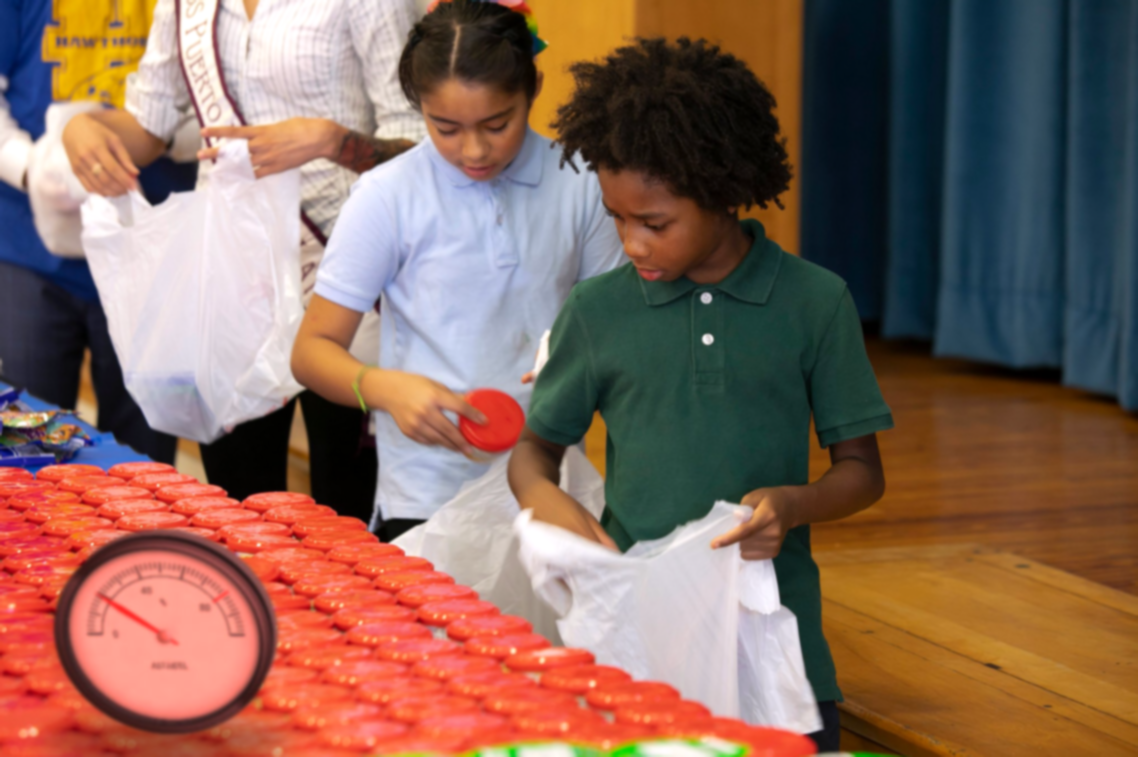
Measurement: 20 %
